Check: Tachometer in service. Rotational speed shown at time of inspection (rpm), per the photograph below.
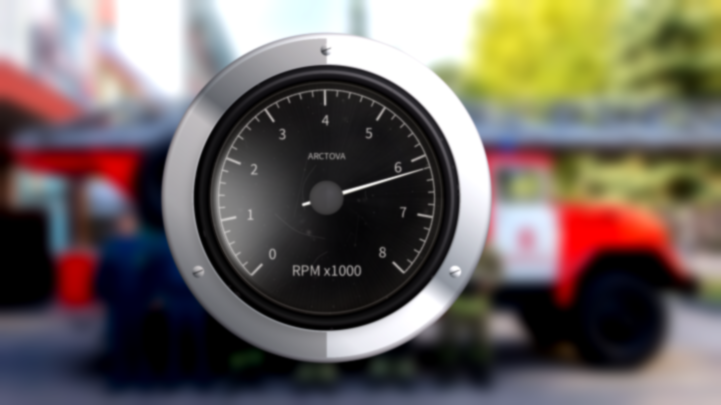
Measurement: 6200 rpm
